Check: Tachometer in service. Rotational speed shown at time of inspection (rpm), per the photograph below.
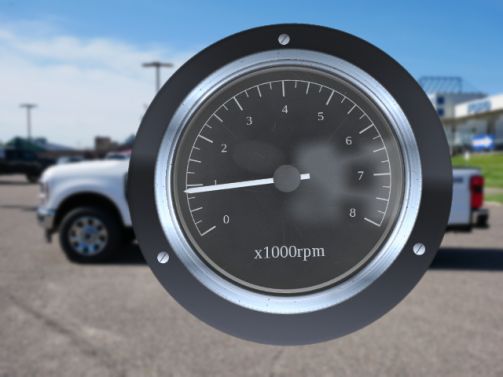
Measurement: 875 rpm
